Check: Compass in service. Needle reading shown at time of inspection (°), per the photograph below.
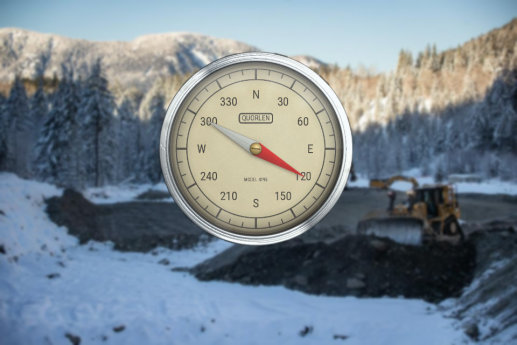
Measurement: 120 °
